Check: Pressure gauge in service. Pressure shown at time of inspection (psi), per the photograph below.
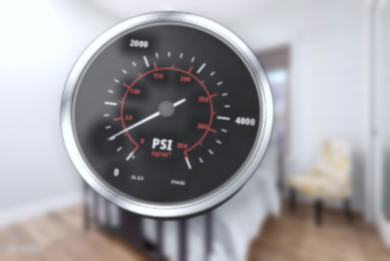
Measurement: 400 psi
